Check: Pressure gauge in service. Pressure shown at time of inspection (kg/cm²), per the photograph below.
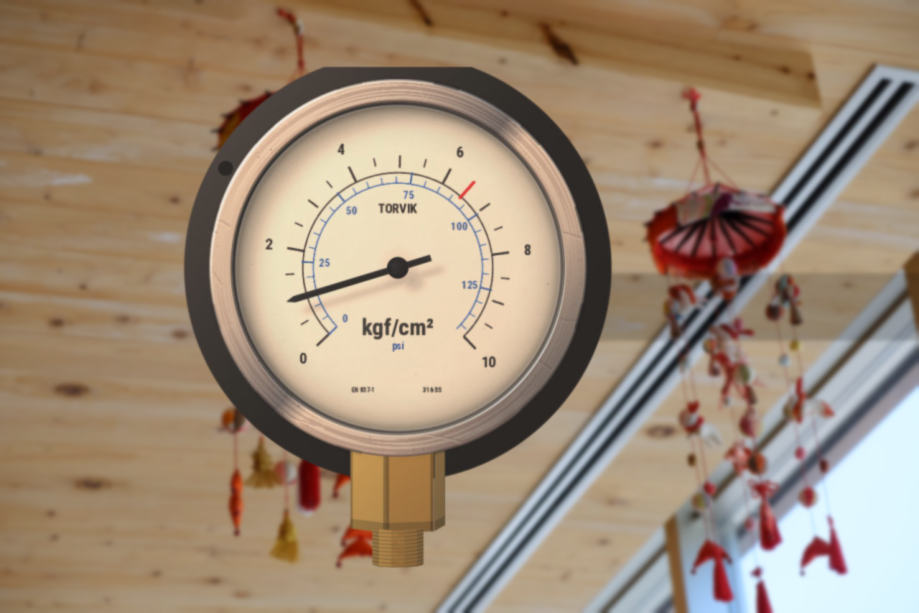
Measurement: 1 kg/cm²
